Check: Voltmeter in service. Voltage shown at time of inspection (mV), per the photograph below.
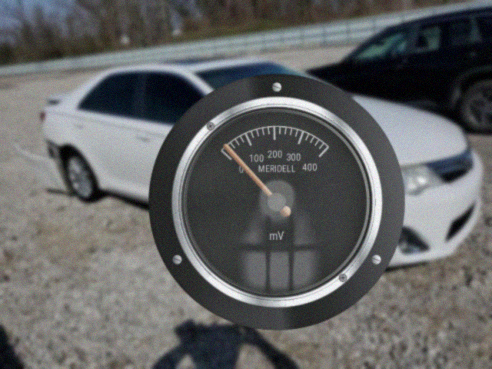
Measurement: 20 mV
